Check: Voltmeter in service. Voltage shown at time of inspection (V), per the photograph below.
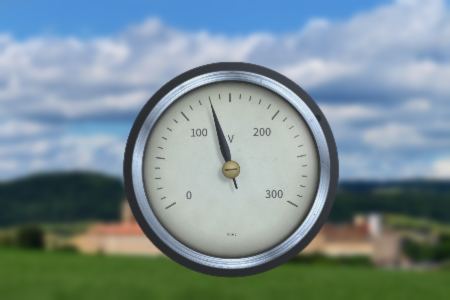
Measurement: 130 V
